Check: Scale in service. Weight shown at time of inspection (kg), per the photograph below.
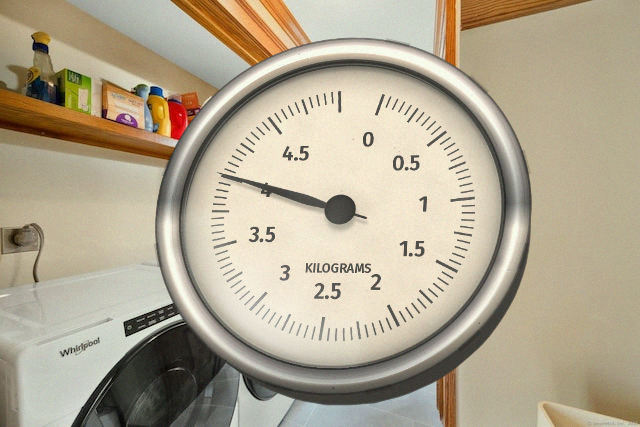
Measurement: 4 kg
